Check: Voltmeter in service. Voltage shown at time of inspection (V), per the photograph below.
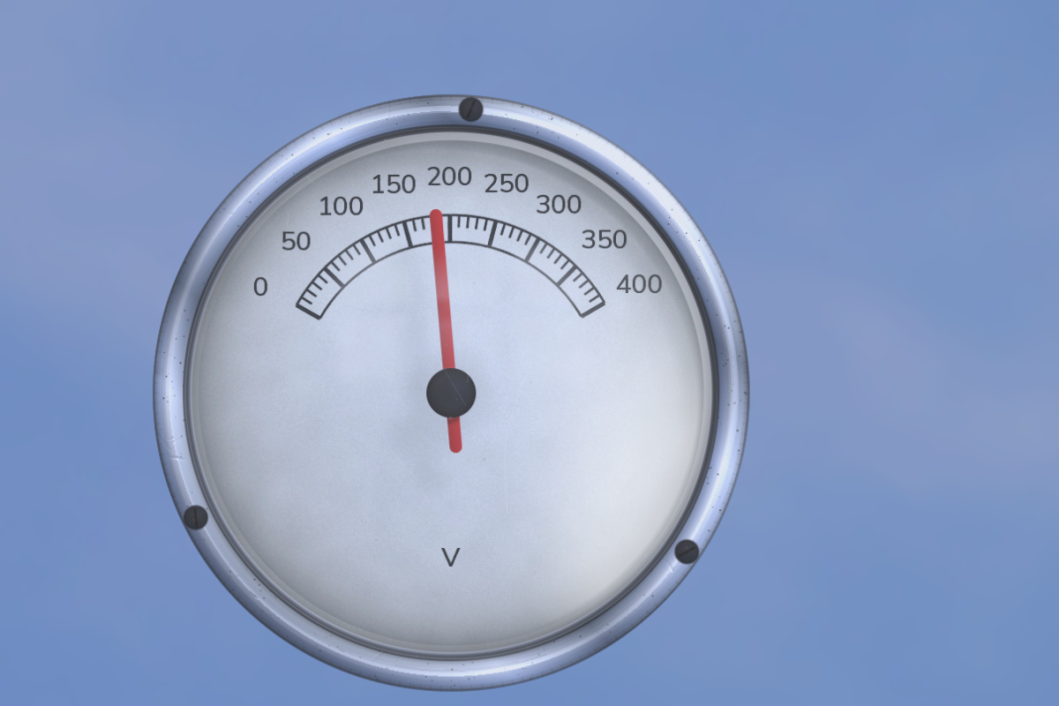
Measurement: 185 V
